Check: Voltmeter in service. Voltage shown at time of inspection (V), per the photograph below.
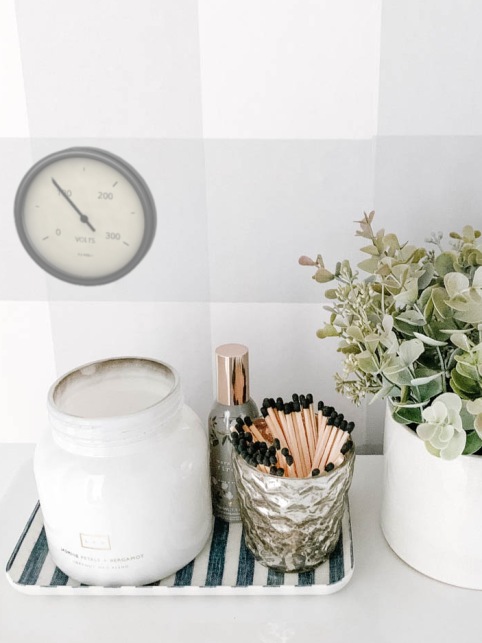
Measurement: 100 V
